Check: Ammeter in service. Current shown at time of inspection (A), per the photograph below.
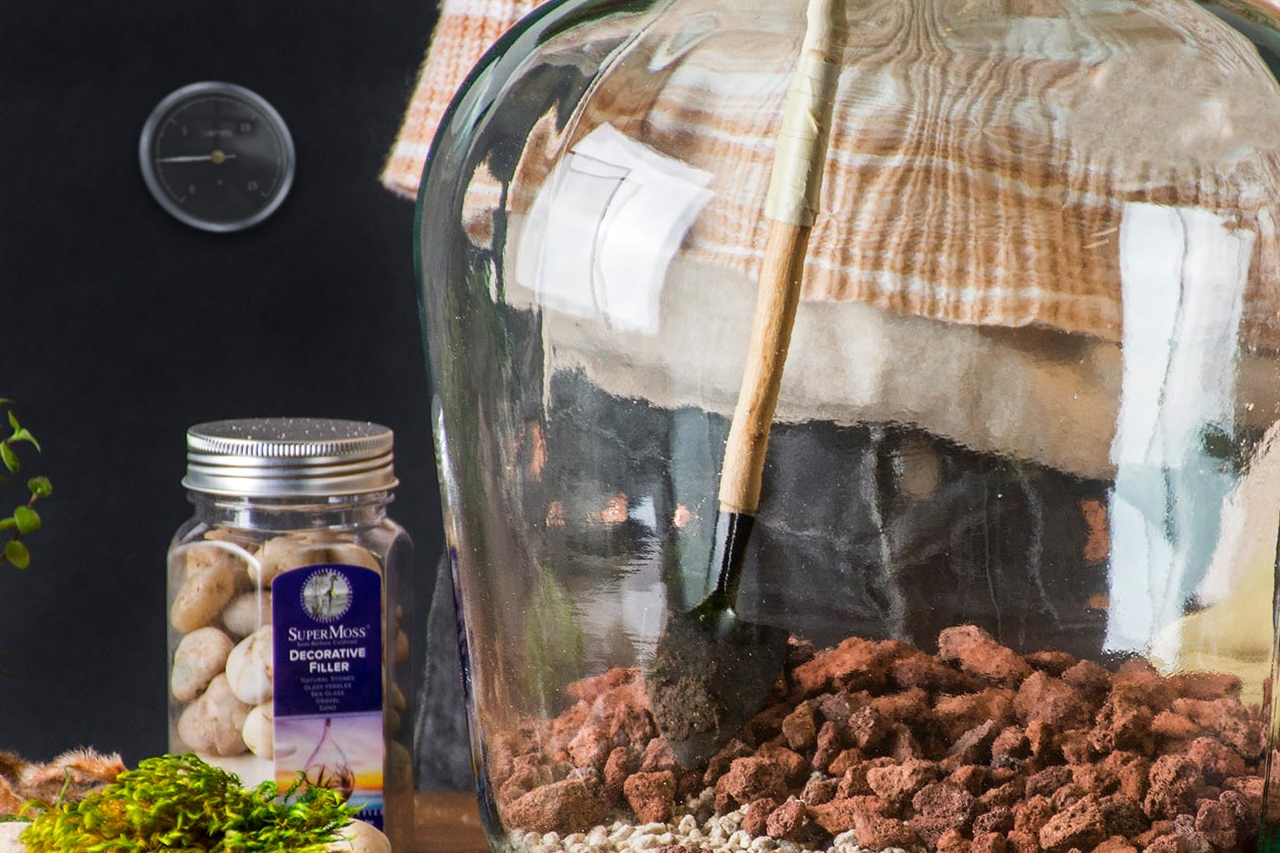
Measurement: 2.5 A
